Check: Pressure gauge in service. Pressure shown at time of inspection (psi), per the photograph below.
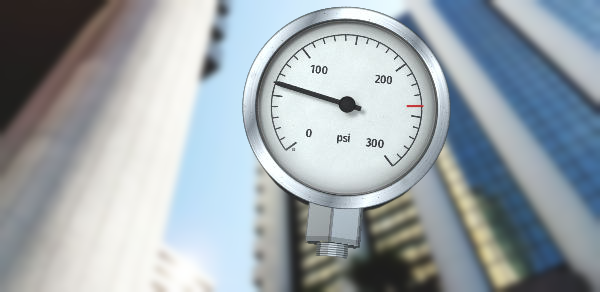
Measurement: 60 psi
